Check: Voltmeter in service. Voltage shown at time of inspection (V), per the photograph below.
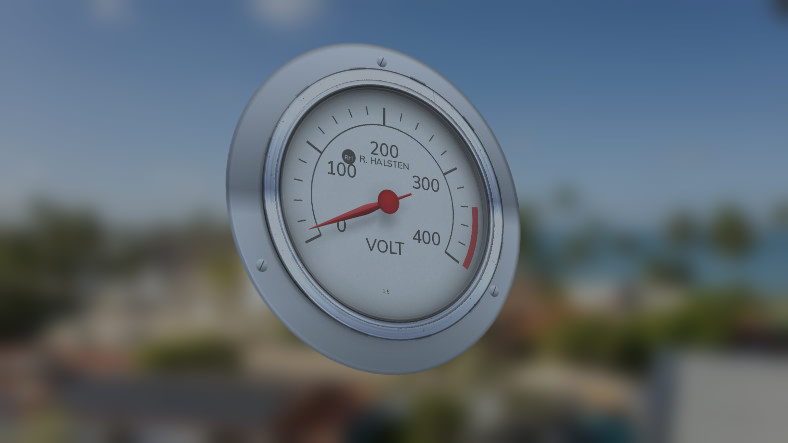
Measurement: 10 V
